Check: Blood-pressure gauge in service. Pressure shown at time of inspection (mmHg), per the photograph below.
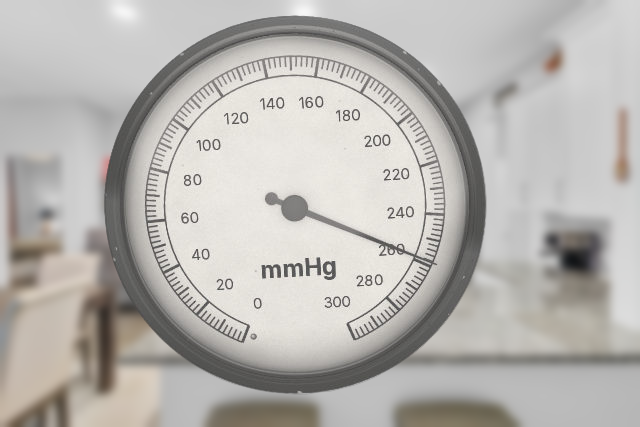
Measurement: 258 mmHg
